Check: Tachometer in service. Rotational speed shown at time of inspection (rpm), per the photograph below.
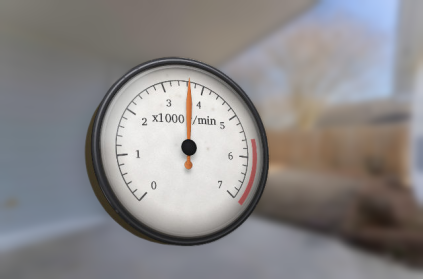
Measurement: 3600 rpm
